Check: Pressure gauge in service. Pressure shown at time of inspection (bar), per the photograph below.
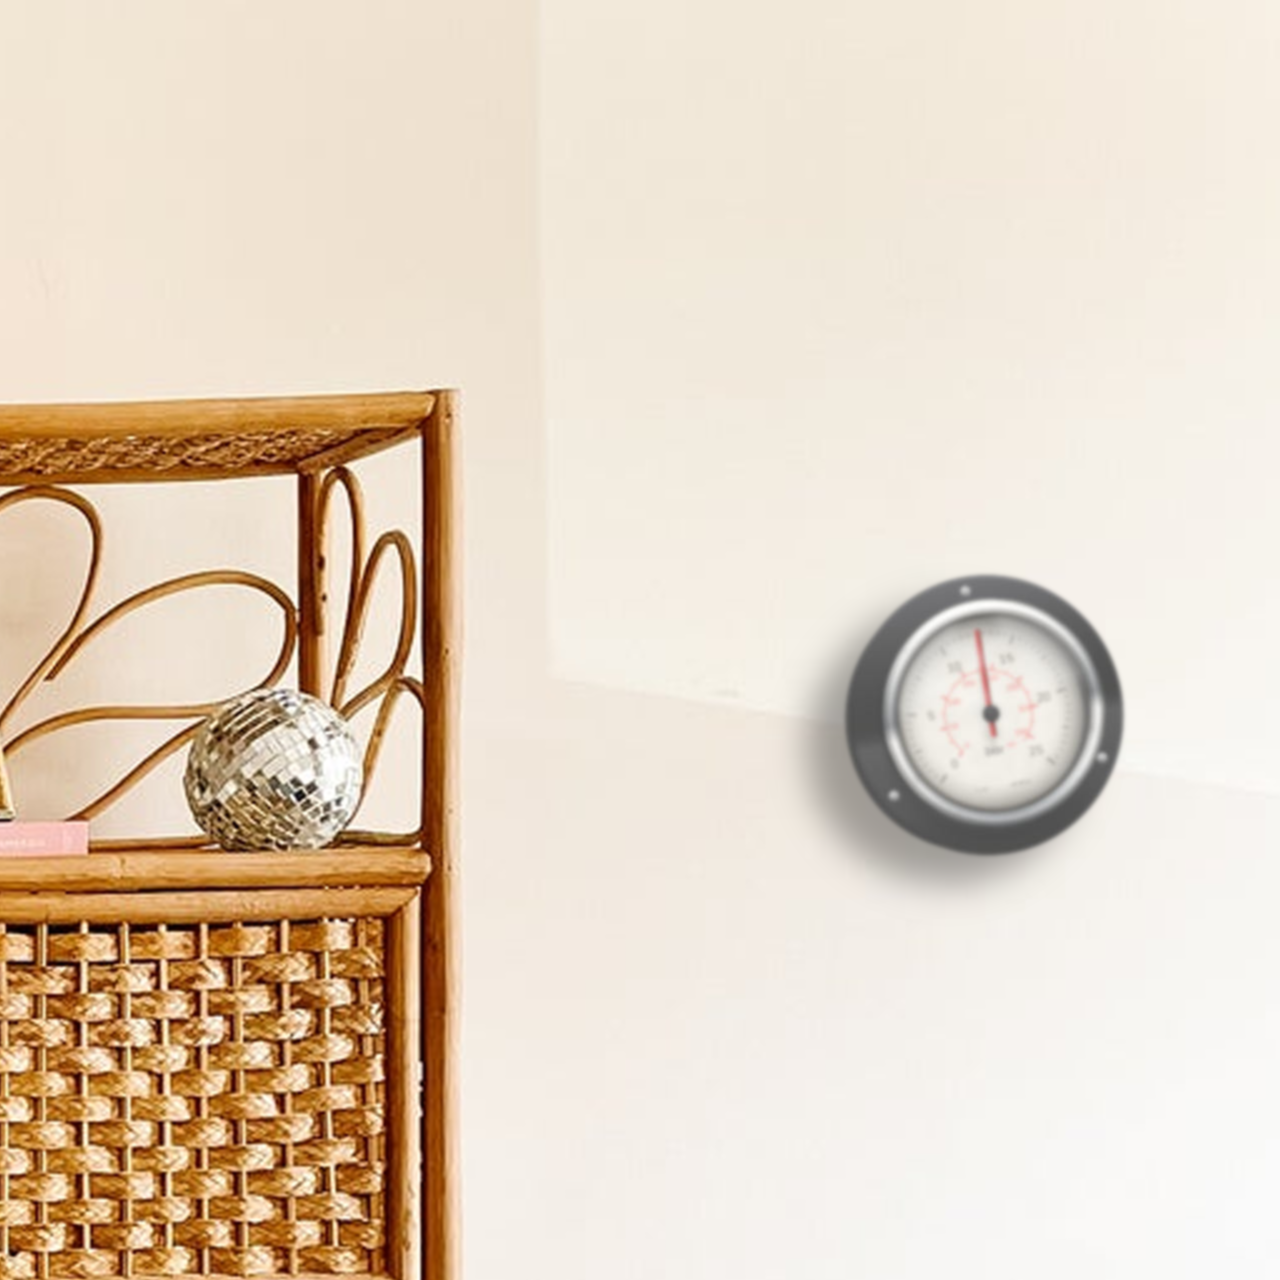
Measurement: 12.5 bar
